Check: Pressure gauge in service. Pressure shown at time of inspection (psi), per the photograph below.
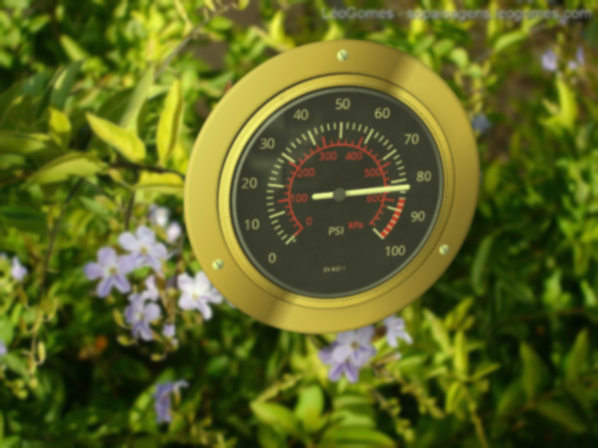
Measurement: 82 psi
